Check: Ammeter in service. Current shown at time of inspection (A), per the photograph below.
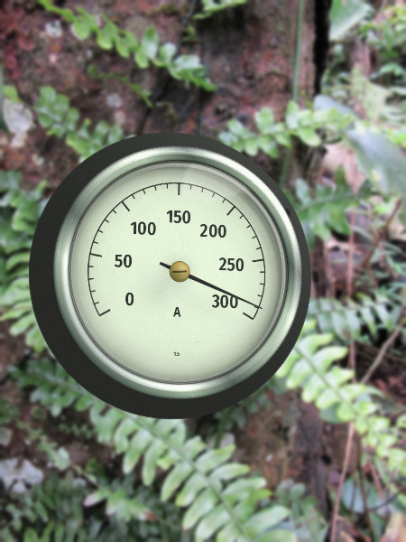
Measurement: 290 A
